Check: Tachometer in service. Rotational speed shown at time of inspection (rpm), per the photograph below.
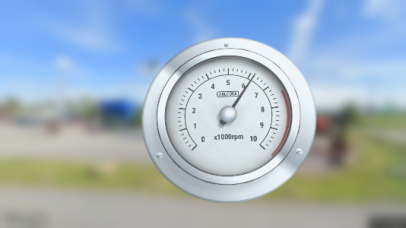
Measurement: 6200 rpm
